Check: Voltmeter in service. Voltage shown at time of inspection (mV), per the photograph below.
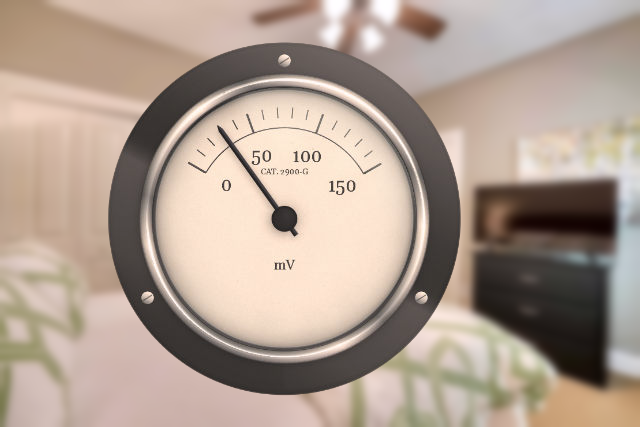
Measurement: 30 mV
